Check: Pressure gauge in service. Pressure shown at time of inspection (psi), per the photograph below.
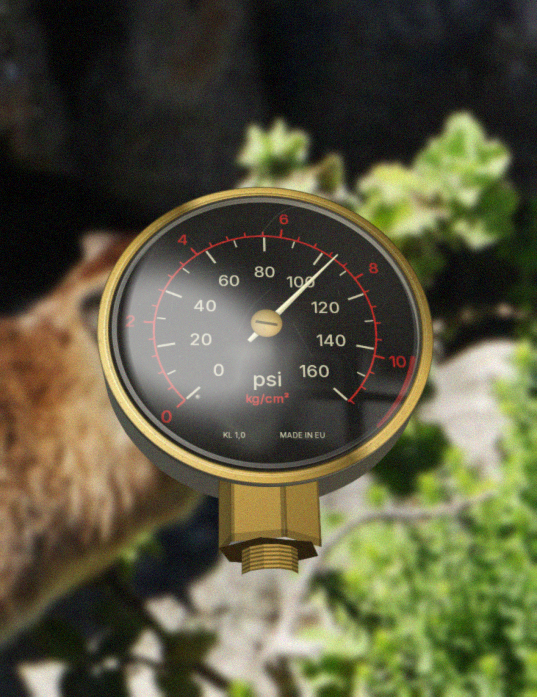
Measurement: 105 psi
